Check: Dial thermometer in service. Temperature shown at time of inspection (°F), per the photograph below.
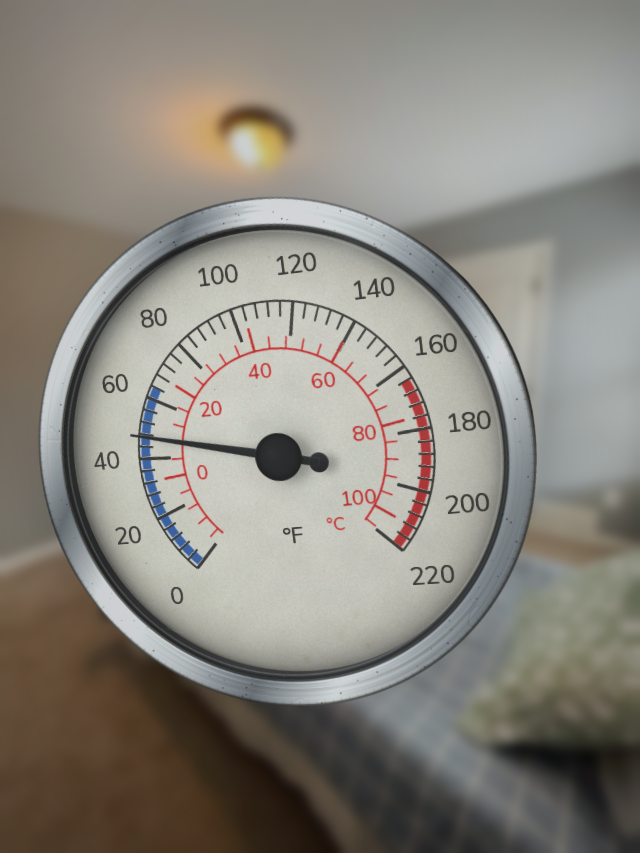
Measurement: 48 °F
